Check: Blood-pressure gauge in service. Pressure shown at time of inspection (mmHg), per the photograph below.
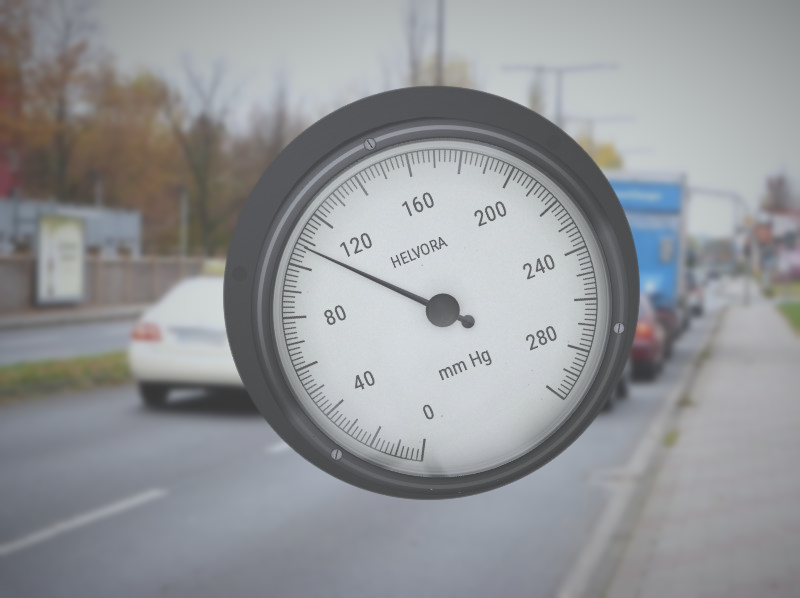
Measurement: 108 mmHg
